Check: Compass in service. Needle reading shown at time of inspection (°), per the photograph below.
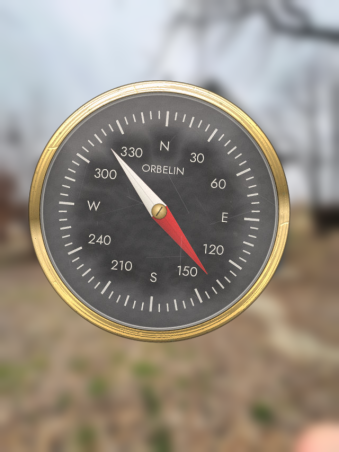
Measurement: 137.5 °
